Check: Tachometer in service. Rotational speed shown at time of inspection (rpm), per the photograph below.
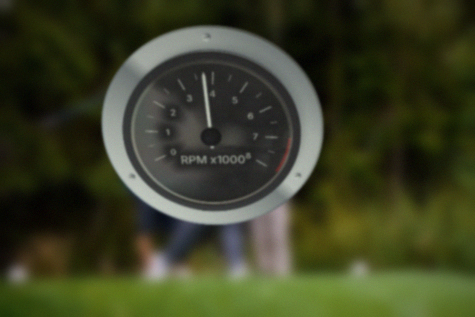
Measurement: 3750 rpm
